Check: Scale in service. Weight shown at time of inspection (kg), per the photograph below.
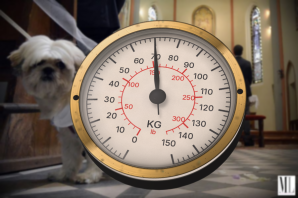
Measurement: 70 kg
